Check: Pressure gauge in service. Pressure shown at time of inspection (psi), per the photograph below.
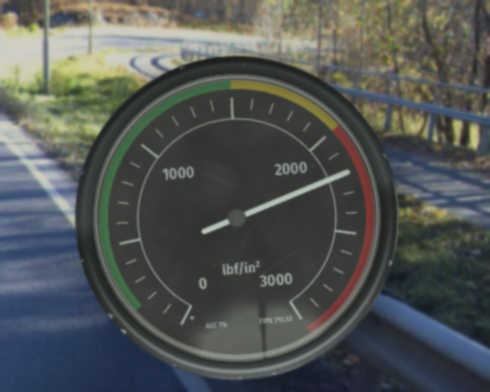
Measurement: 2200 psi
